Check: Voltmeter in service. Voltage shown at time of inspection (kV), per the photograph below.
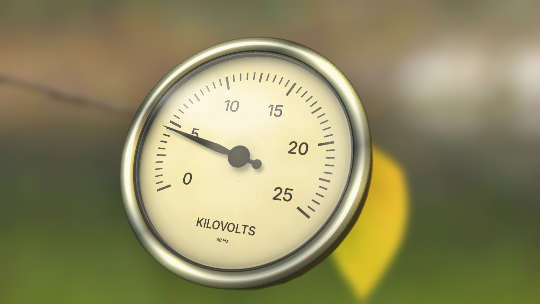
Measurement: 4.5 kV
